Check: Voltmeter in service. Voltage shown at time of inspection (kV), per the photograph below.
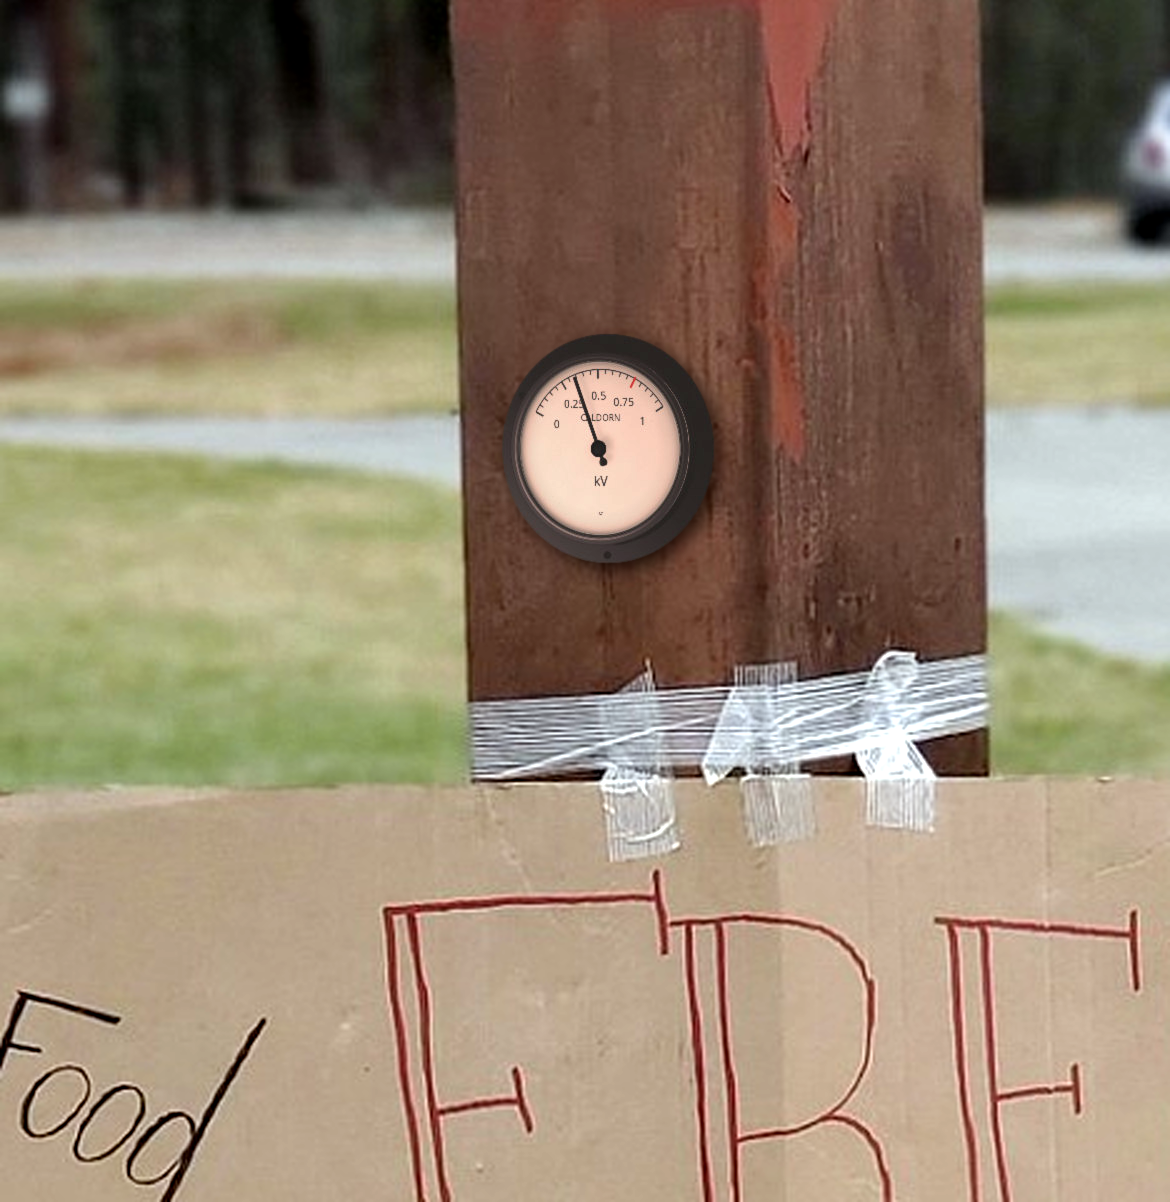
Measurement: 0.35 kV
